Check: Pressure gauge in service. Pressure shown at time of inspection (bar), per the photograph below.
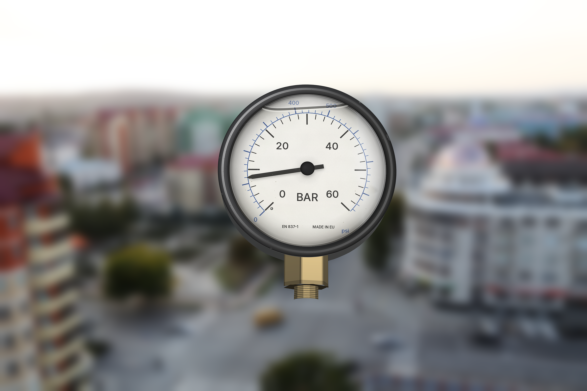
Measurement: 8 bar
